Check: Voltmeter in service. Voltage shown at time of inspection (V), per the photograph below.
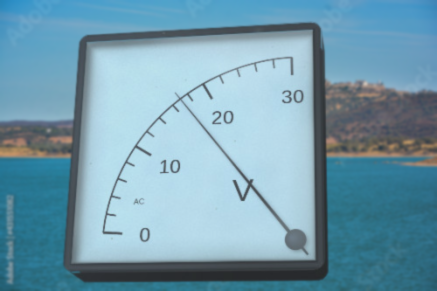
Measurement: 17 V
